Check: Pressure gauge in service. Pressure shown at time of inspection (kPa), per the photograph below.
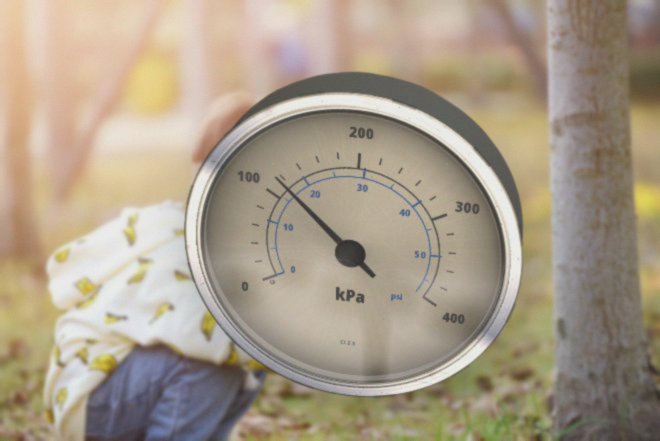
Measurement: 120 kPa
